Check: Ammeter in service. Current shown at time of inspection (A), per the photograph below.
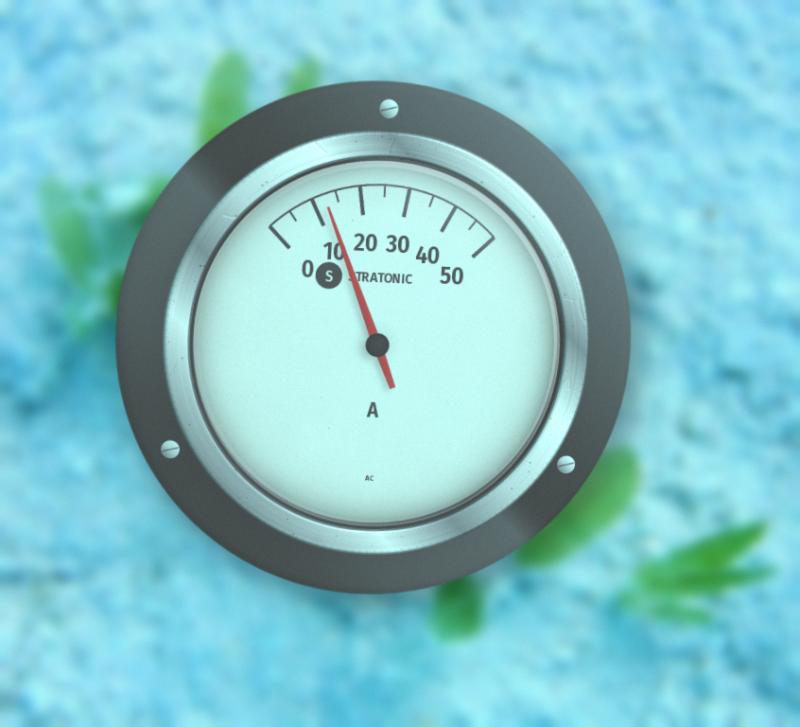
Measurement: 12.5 A
